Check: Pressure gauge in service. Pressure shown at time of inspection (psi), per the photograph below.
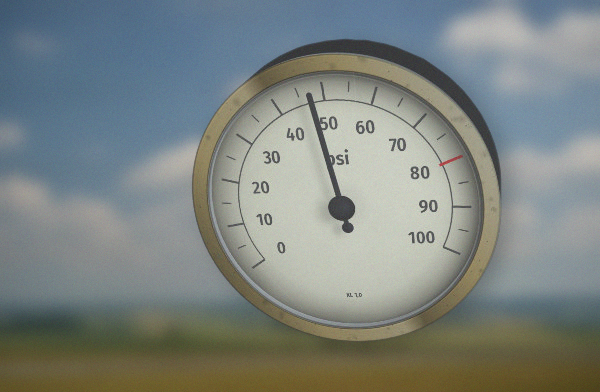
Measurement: 47.5 psi
